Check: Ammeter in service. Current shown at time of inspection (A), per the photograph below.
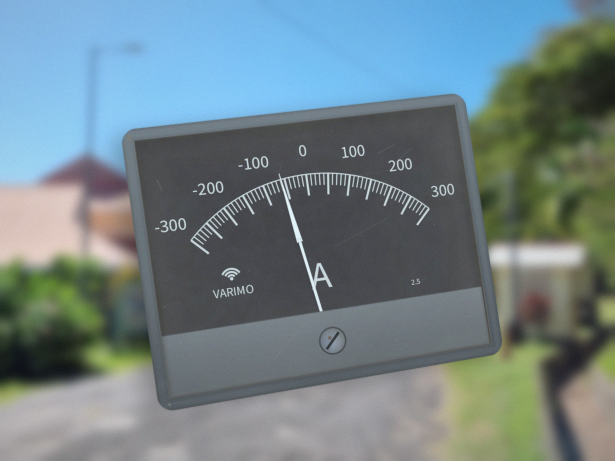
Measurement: -60 A
